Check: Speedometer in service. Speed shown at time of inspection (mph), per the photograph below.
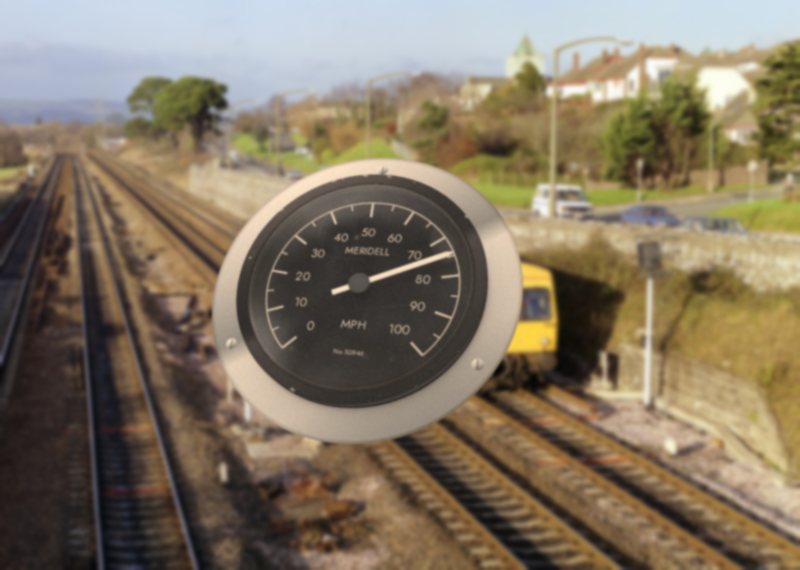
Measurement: 75 mph
